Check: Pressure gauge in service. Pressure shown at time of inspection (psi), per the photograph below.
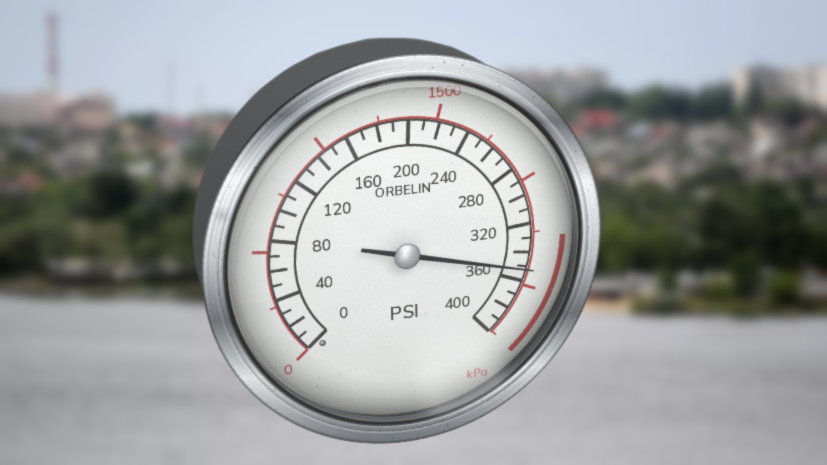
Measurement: 350 psi
